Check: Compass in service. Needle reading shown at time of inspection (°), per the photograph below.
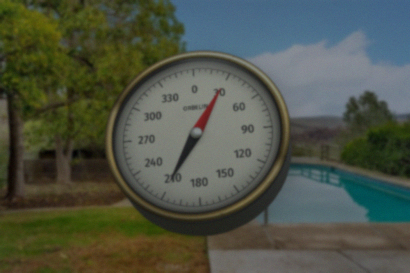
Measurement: 30 °
